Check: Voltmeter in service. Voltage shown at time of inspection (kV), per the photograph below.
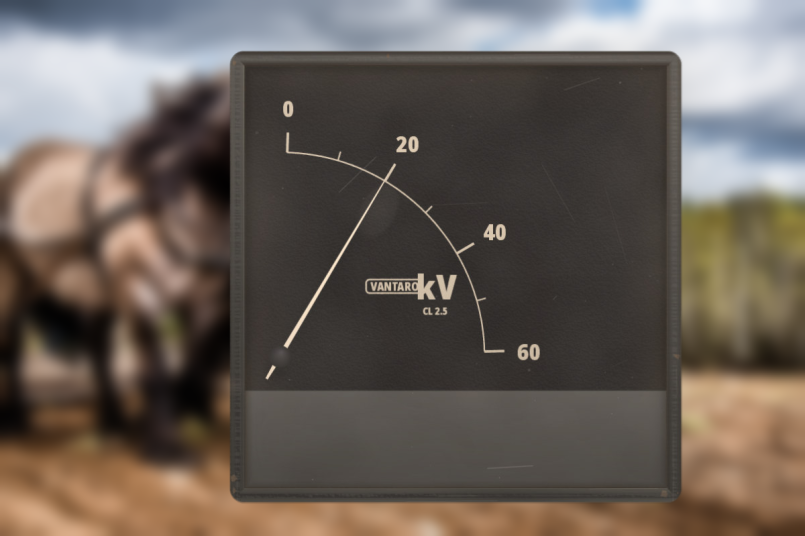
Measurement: 20 kV
